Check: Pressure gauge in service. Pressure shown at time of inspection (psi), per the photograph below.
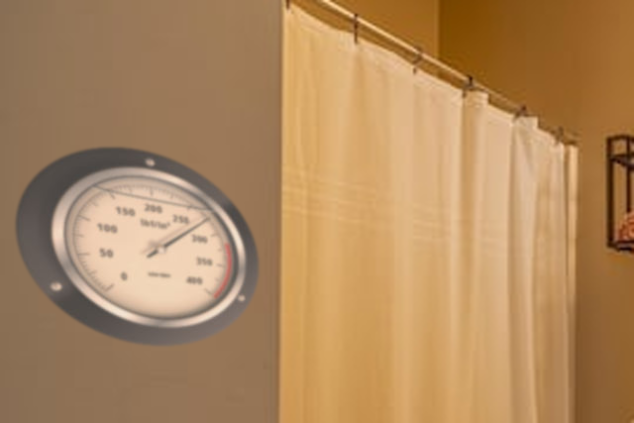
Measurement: 275 psi
